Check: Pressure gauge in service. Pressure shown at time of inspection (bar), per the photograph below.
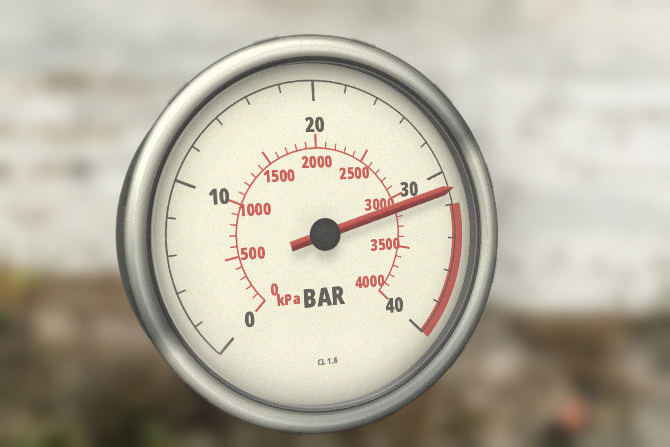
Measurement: 31 bar
